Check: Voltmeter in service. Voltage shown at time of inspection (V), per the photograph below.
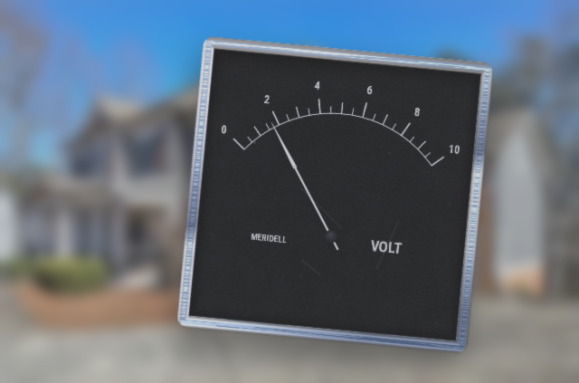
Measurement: 1.75 V
